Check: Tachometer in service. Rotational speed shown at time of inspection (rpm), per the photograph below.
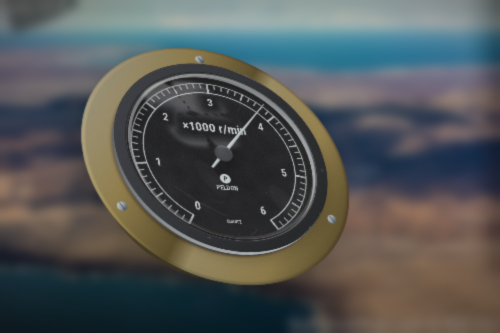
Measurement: 3800 rpm
